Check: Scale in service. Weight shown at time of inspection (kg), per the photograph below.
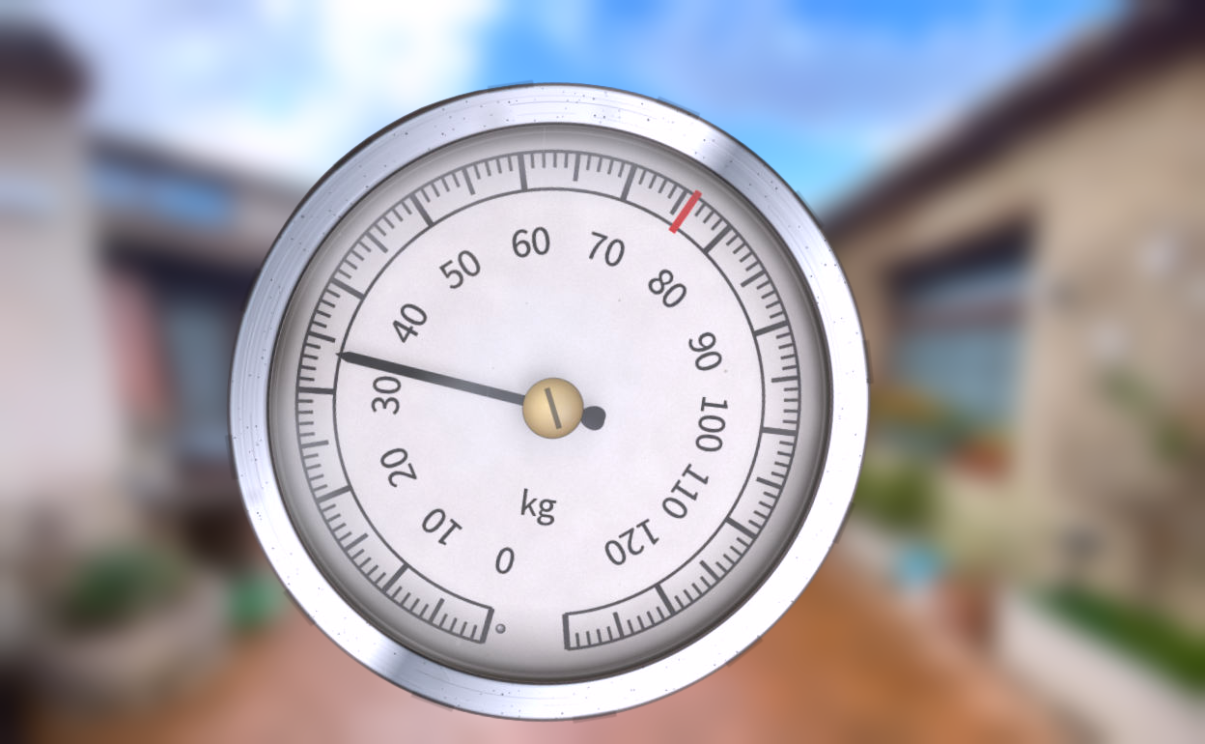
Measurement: 34 kg
